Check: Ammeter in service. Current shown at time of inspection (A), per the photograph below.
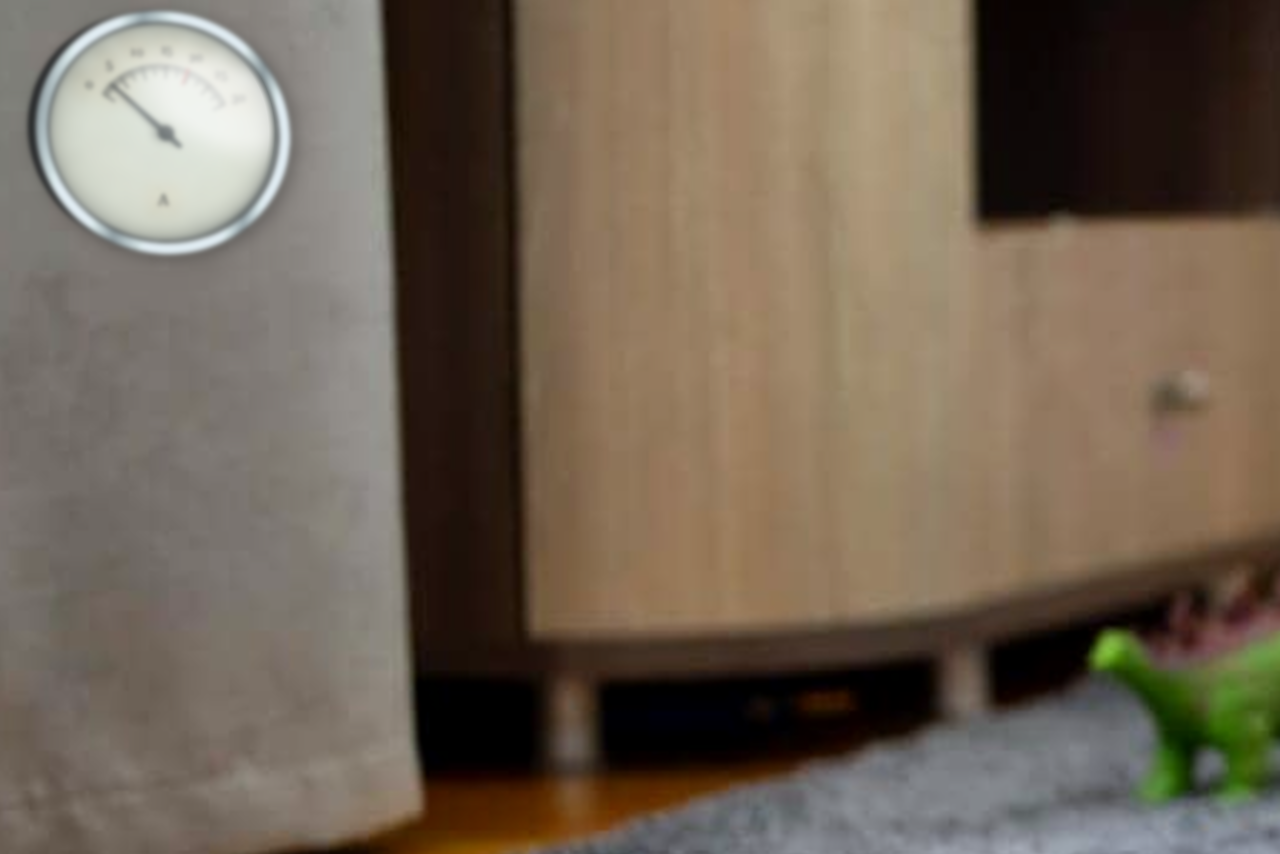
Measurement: 2.5 A
